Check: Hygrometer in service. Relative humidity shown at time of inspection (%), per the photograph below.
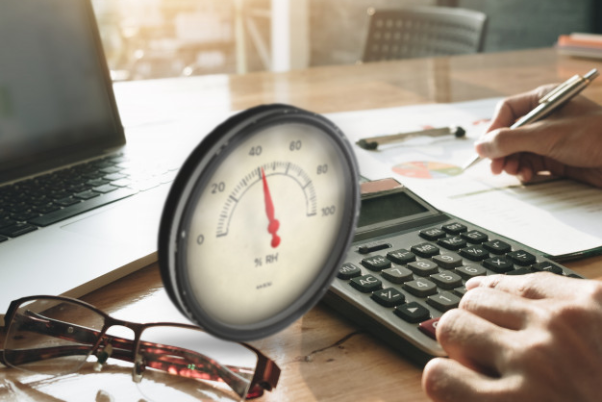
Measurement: 40 %
